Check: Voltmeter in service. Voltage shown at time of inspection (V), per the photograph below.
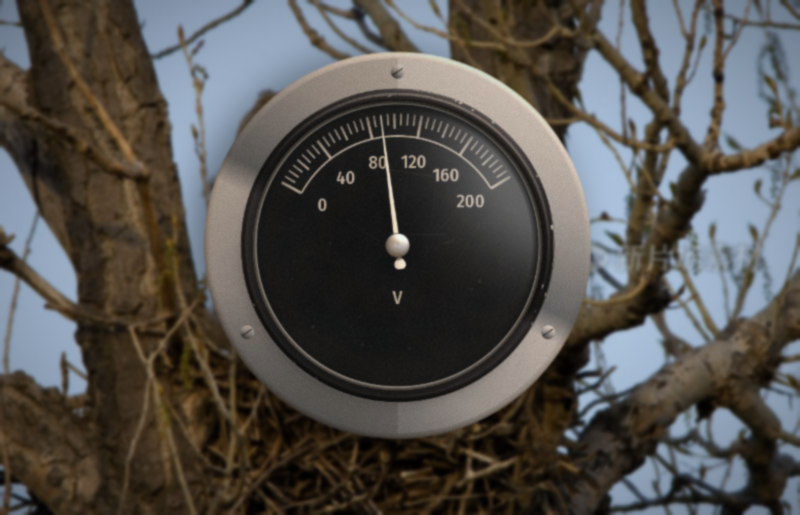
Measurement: 90 V
